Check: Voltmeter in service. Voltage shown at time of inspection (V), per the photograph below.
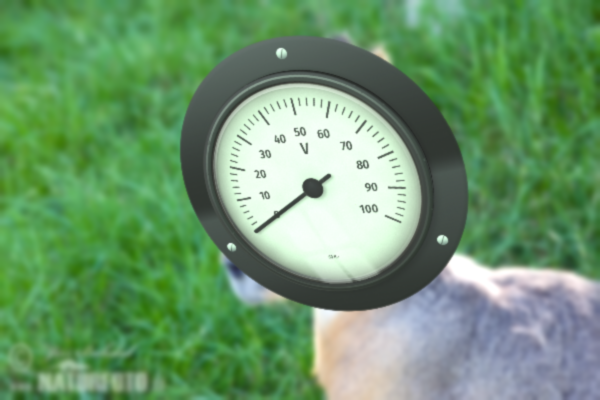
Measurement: 0 V
